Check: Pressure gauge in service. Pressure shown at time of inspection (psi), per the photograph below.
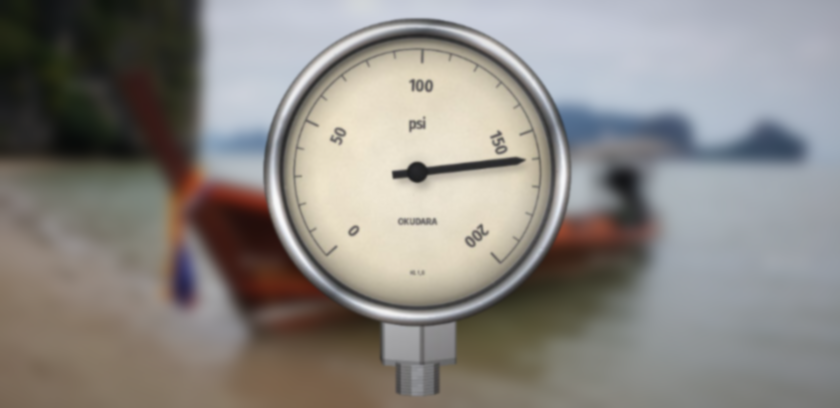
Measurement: 160 psi
